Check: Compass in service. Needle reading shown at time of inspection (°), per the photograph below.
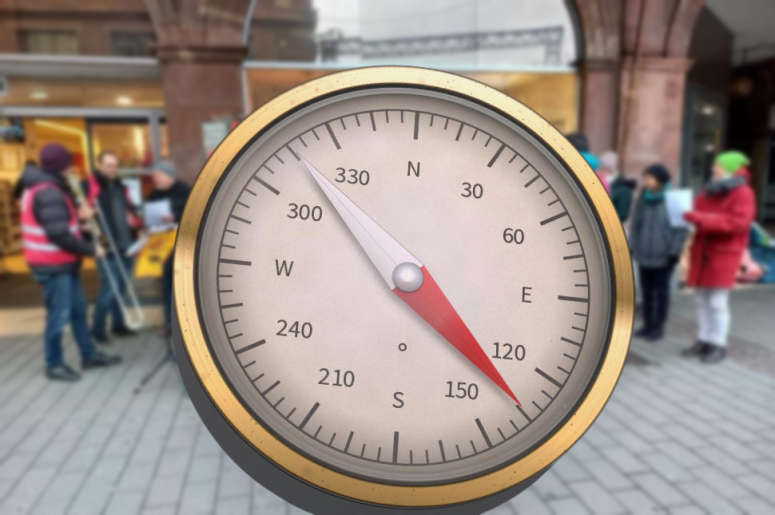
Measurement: 135 °
